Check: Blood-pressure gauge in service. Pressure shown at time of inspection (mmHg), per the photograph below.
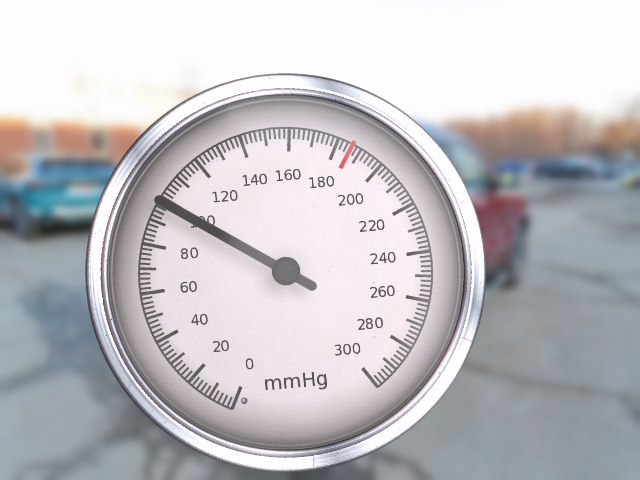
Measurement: 98 mmHg
